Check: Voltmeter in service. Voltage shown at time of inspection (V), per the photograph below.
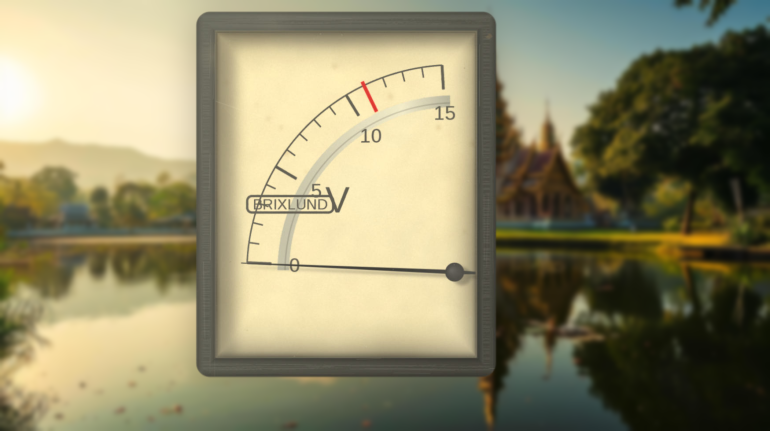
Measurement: 0 V
